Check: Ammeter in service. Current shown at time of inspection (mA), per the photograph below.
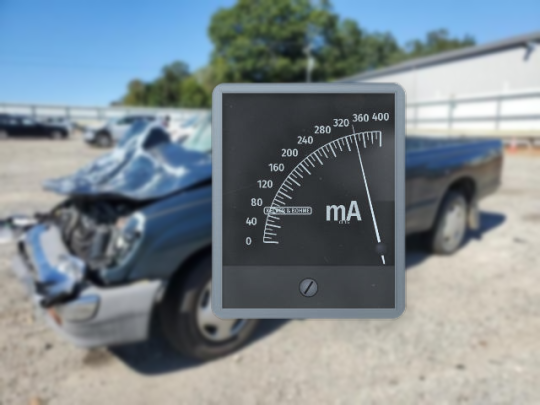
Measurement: 340 mA
